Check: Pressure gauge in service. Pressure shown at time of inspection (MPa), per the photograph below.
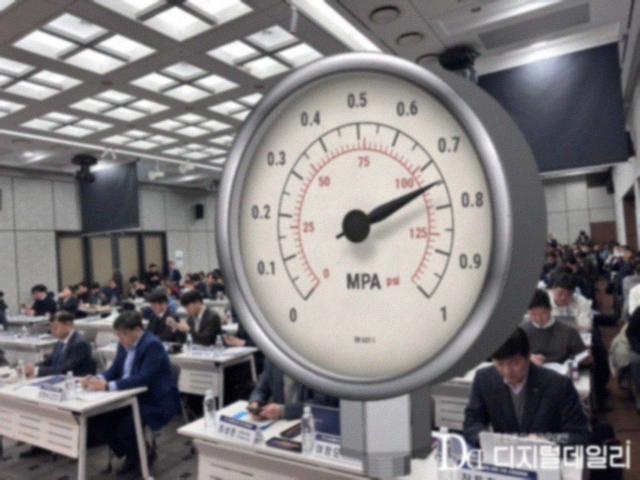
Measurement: 0.75 MPa
